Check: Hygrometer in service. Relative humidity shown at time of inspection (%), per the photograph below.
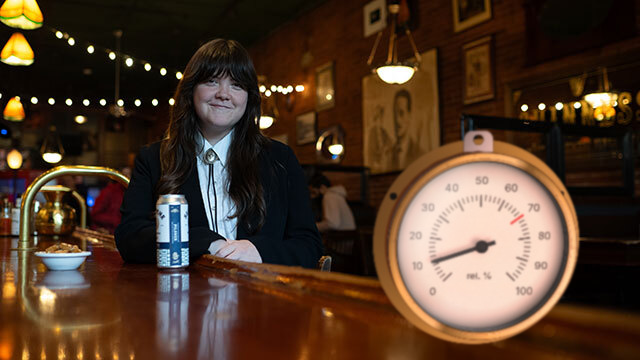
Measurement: 10 %
